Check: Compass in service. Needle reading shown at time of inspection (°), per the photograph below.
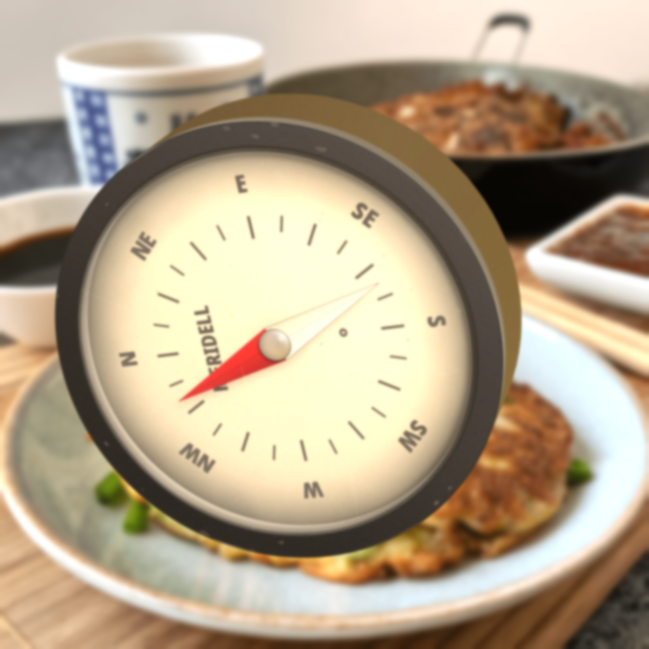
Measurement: 337.5 °
